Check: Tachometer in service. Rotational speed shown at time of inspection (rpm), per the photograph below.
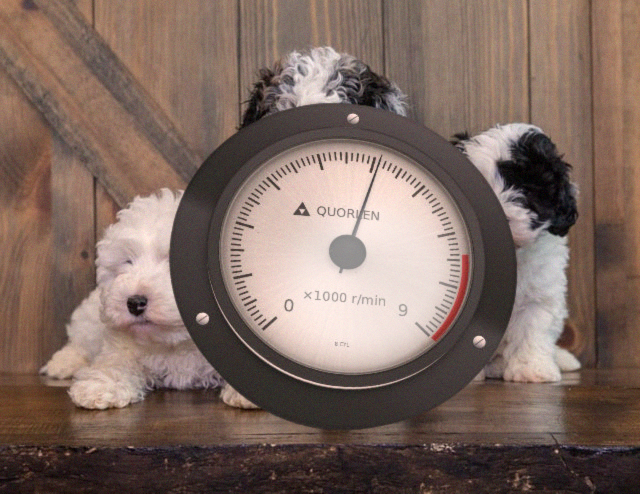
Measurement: 5100 rpm
